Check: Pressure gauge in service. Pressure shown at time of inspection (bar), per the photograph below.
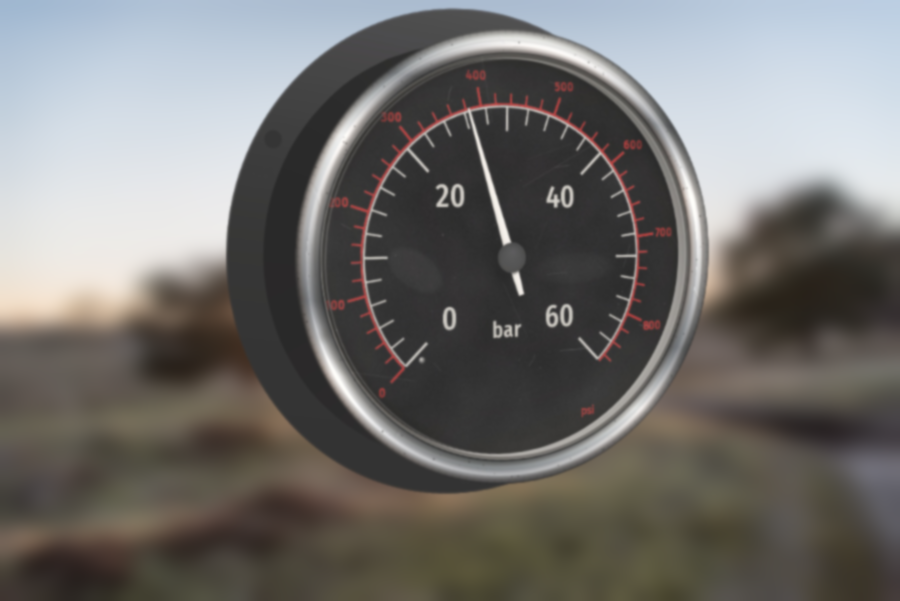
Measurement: 26 bar
